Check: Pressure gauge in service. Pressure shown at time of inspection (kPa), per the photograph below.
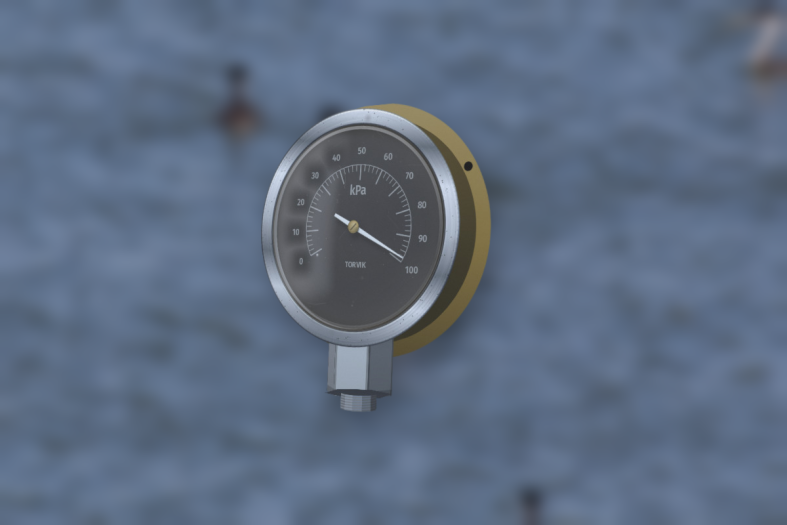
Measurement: 98 kPa
